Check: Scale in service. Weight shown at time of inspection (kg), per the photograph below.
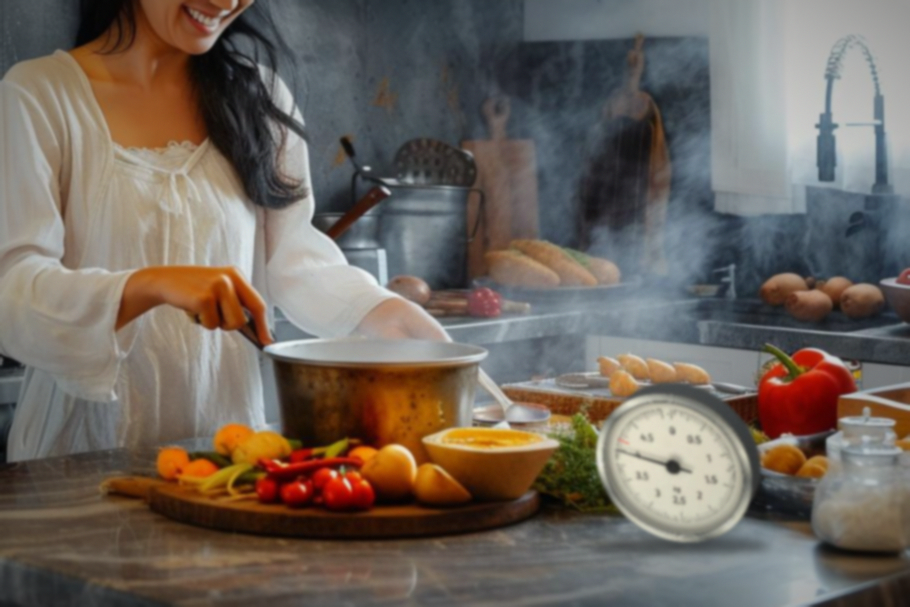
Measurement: 4 kg
